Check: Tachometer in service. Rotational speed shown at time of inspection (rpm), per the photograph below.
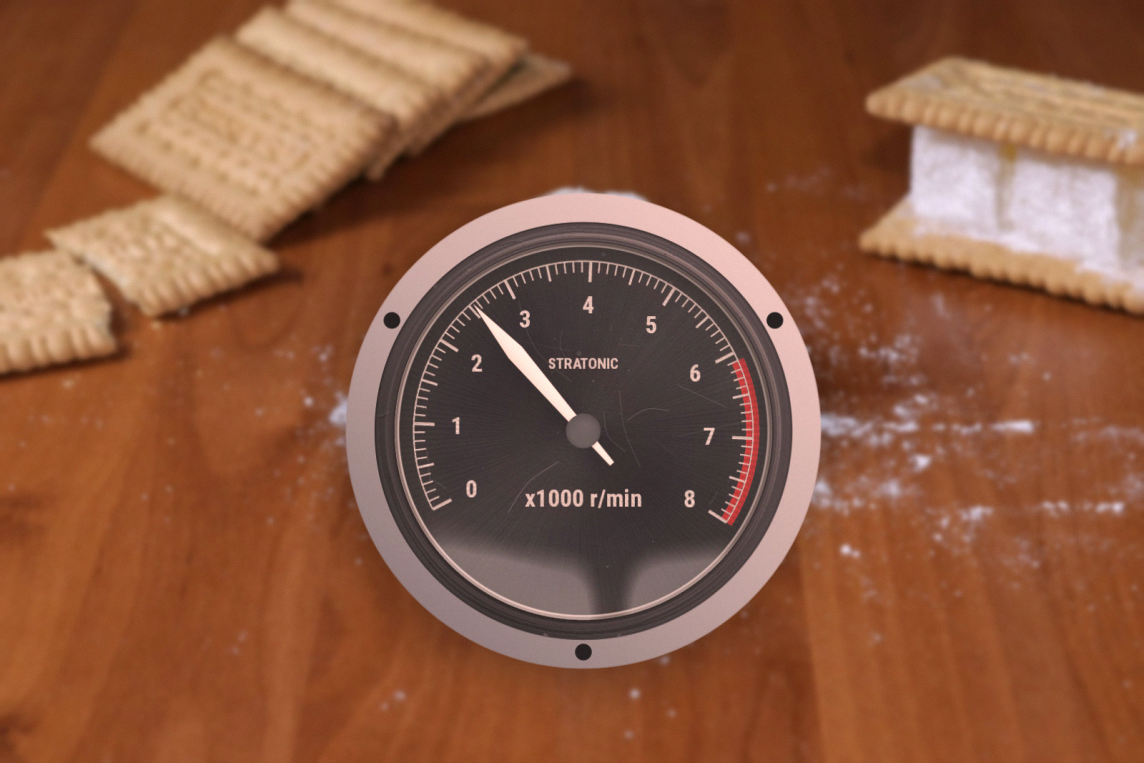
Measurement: 2550 rpm
